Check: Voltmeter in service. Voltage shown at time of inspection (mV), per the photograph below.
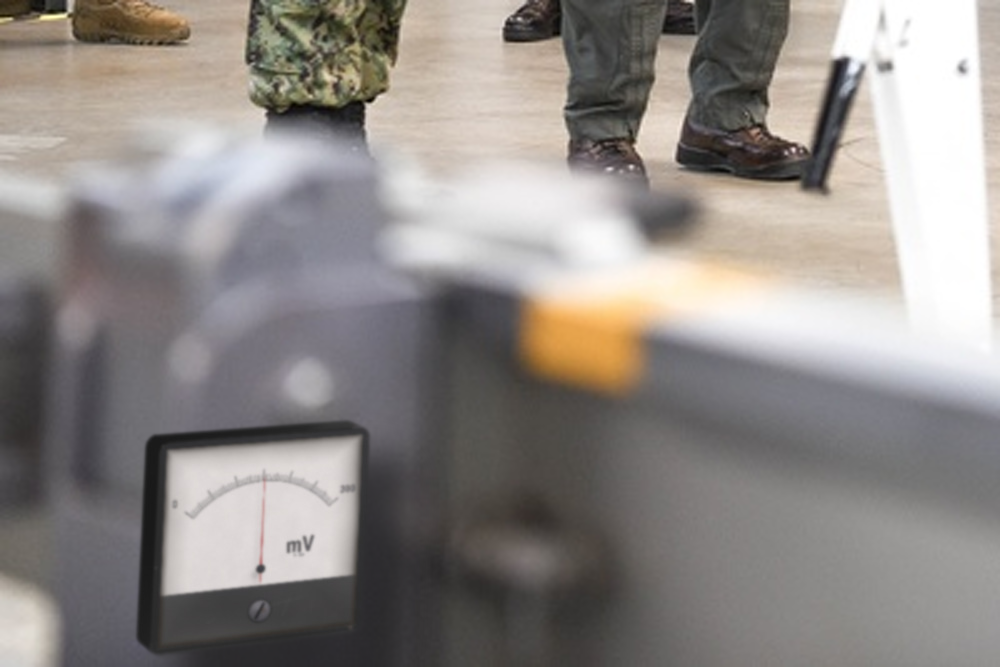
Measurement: 150 mV
